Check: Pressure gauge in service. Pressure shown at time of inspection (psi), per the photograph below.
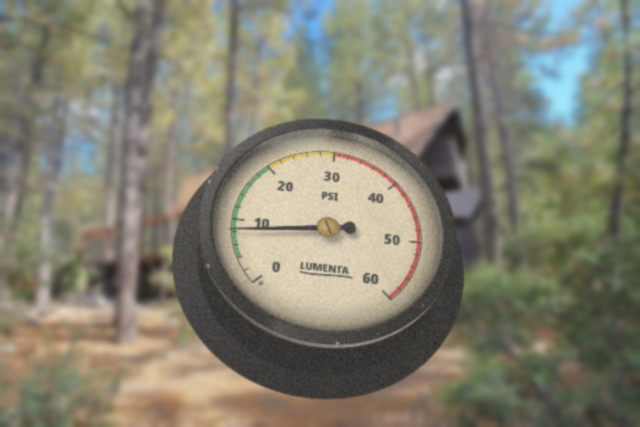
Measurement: 8 psi
